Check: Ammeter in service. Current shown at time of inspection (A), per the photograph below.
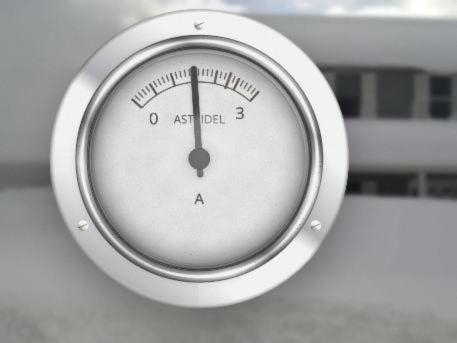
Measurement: 1.5 A
